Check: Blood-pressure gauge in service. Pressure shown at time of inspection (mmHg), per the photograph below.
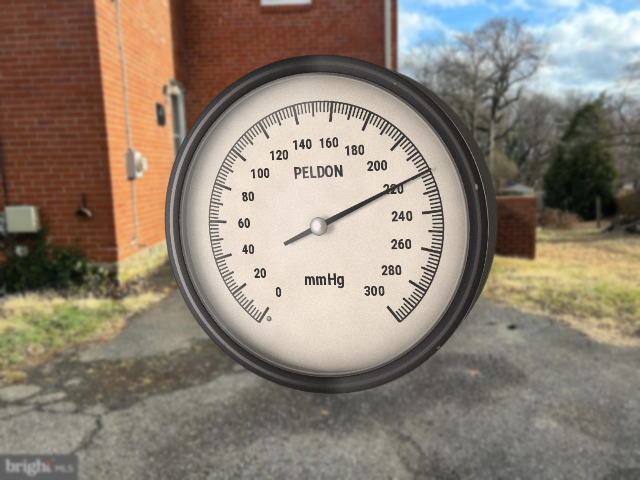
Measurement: 220 mmHg
